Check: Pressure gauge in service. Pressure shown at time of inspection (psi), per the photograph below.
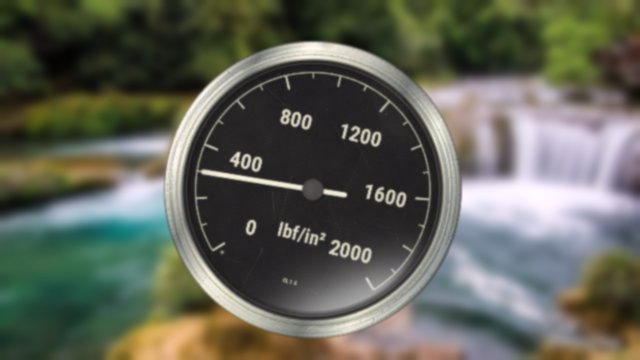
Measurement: 300 psi
